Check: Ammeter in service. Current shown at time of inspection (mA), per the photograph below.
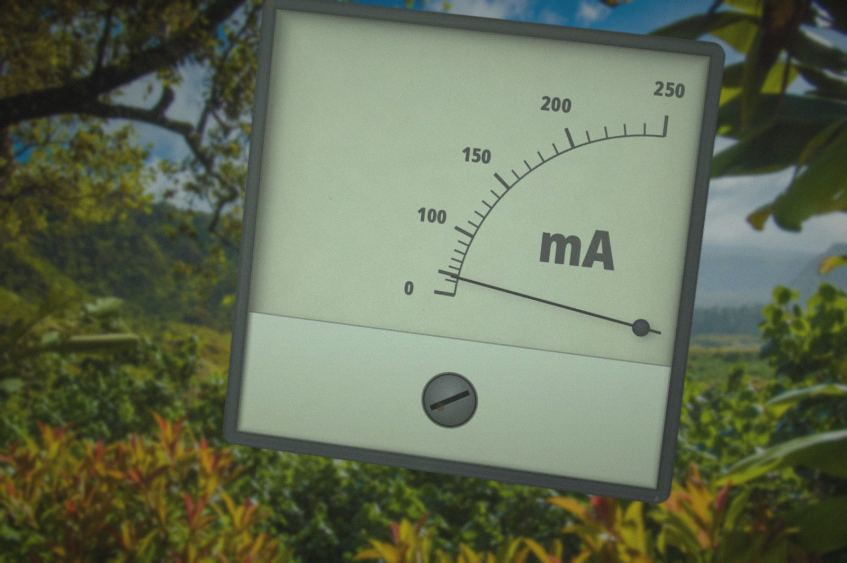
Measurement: 50 mA
